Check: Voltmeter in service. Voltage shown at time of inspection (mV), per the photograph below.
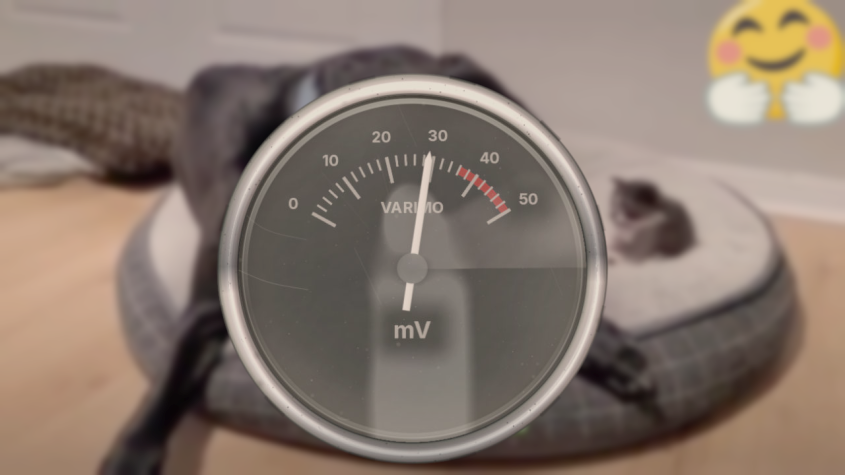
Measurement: 29 mV
